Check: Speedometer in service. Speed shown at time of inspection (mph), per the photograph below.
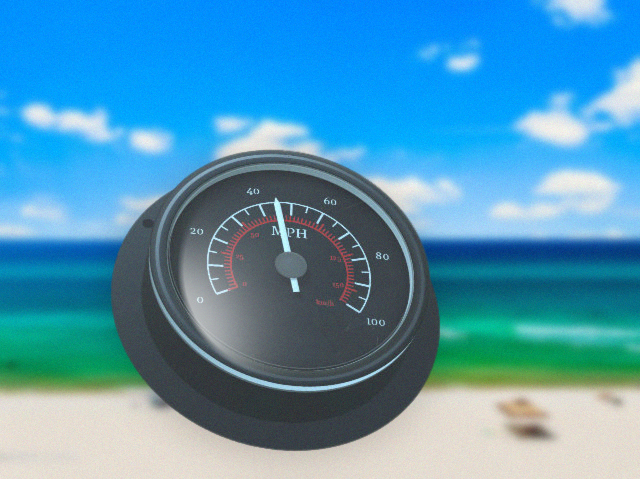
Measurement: 45 mph
